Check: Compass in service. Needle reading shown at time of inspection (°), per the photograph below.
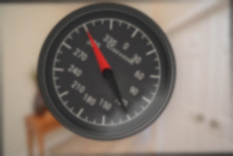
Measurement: 300 °
